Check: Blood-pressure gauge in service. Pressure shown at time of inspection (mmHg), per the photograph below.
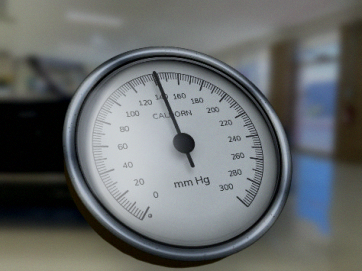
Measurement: 140 mmHg
